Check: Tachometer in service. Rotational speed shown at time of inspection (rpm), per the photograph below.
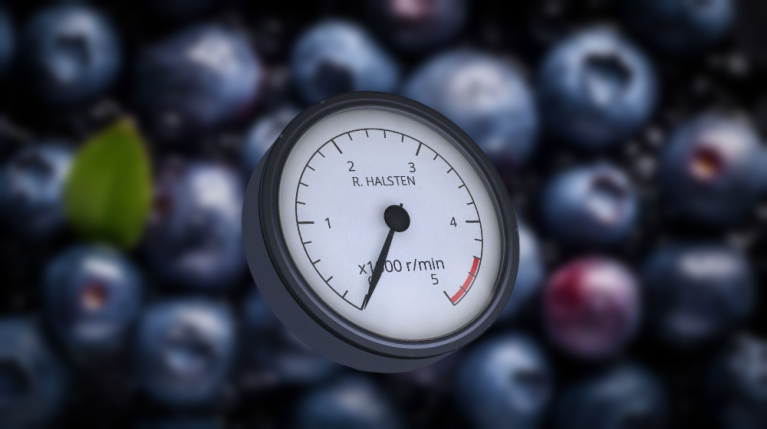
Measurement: 0 rpm
